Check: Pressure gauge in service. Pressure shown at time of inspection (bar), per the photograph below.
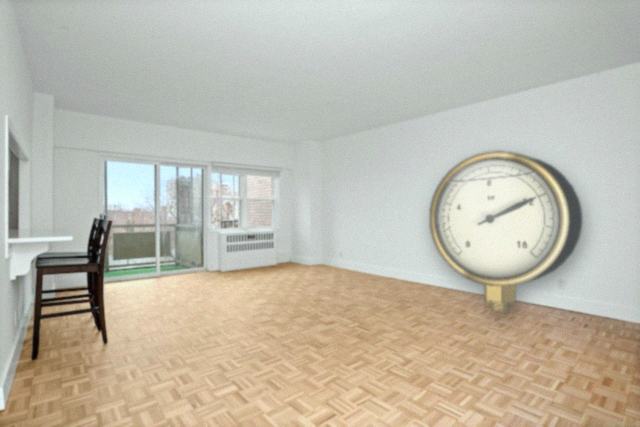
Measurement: 12 bar
